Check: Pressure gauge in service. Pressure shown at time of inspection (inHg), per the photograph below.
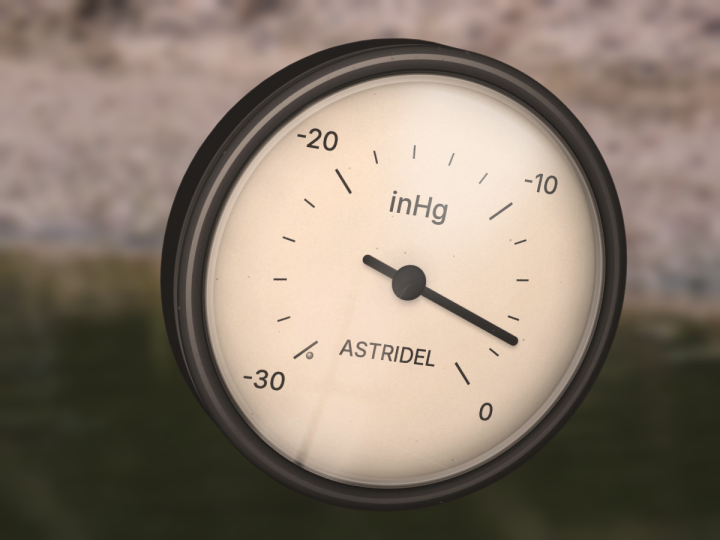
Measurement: -3 inHg
